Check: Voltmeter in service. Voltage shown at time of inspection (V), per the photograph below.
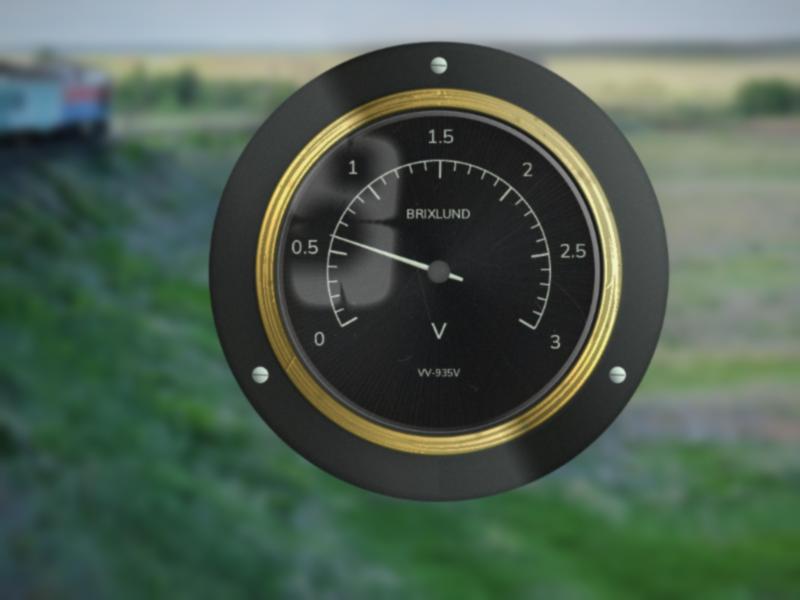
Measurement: 0.6 V
